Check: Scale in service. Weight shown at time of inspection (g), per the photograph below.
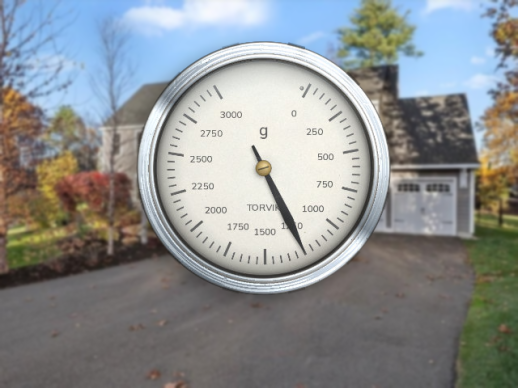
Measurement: 1250 g
